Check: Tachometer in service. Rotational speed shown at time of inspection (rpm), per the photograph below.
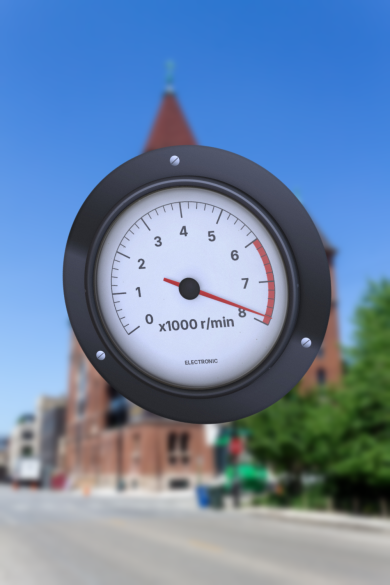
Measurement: 7800 rpm
